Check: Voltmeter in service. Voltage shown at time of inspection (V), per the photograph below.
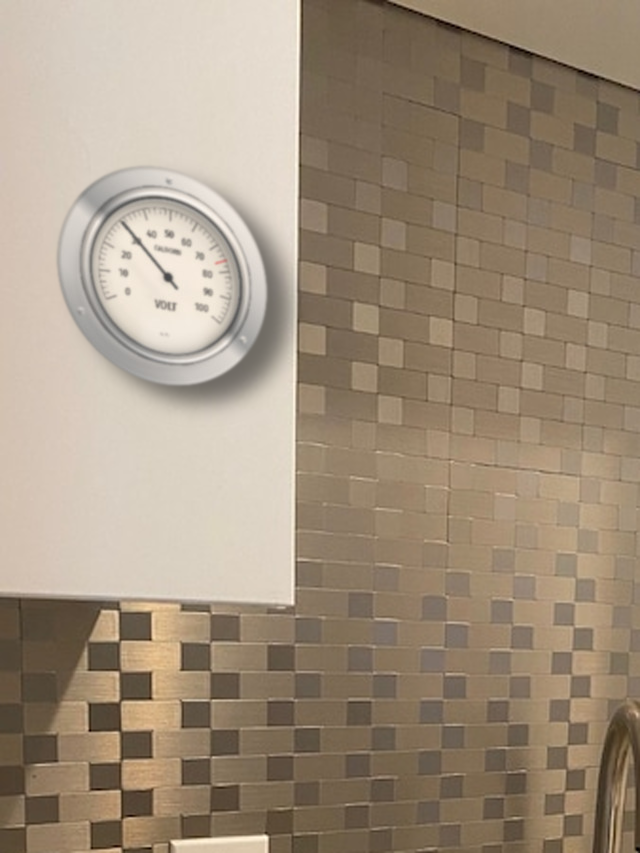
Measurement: 30 V
